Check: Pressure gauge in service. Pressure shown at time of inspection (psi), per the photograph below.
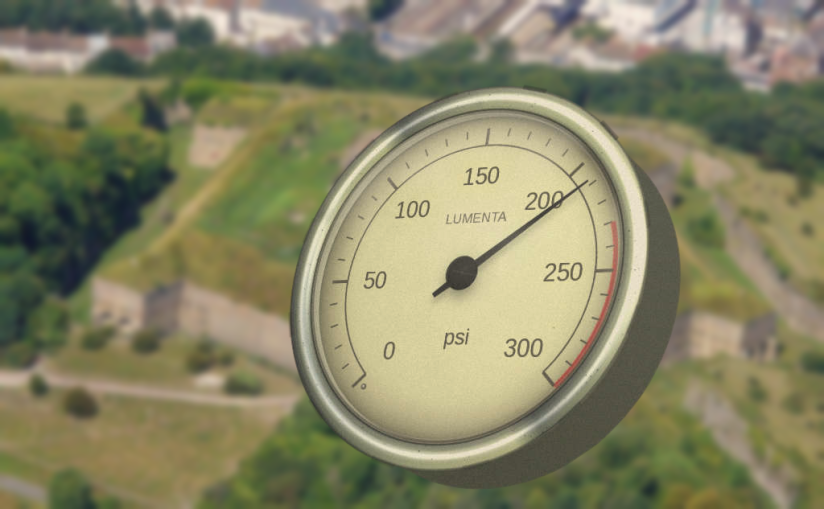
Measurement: 210 psi
